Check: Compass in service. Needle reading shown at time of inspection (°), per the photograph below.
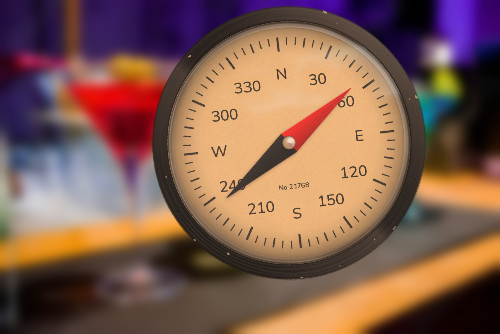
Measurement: 55 °
